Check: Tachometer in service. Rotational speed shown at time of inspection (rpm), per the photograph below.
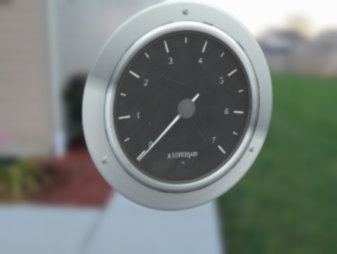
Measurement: 0 rpm
